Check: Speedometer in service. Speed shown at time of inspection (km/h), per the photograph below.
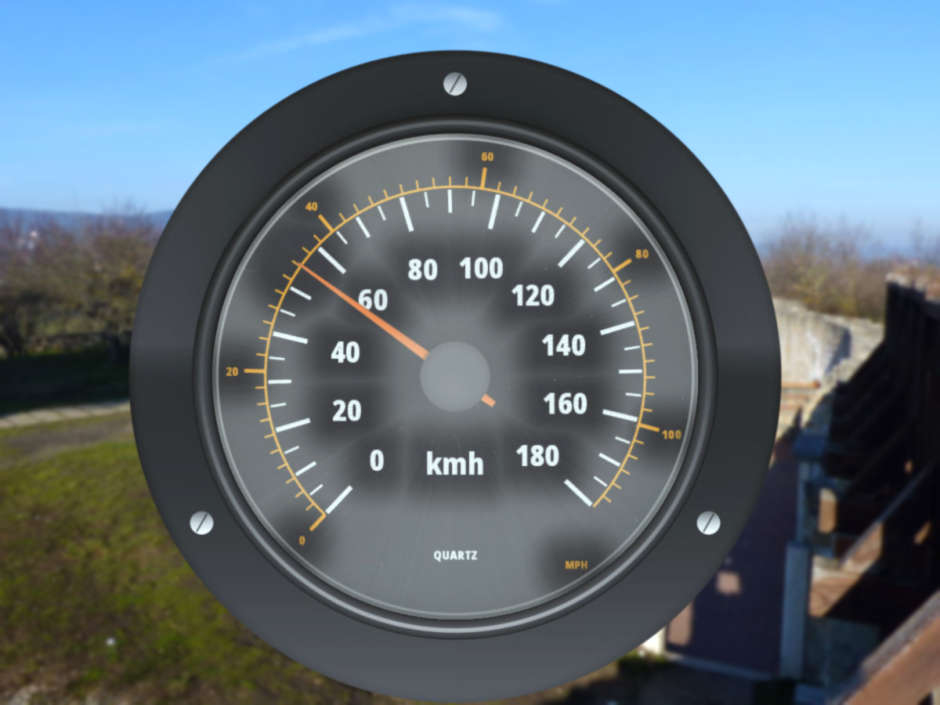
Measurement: 55 km/h
